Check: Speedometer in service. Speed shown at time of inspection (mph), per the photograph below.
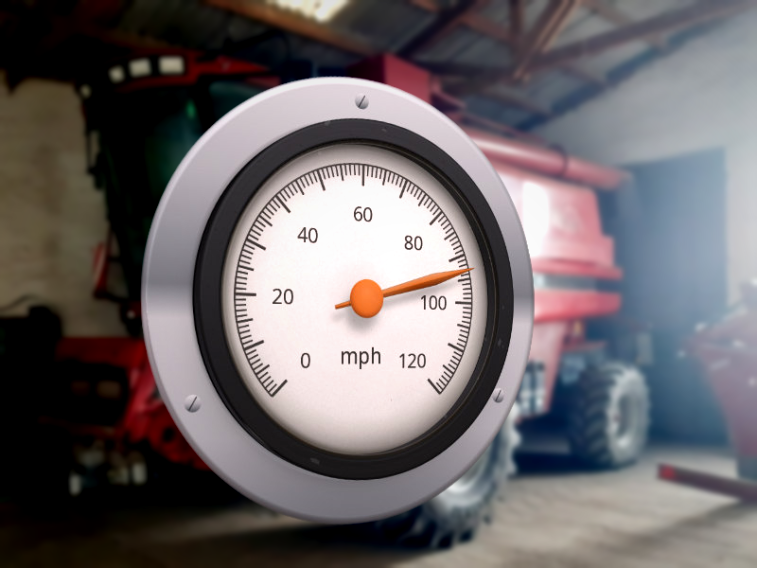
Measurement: 93 mph
